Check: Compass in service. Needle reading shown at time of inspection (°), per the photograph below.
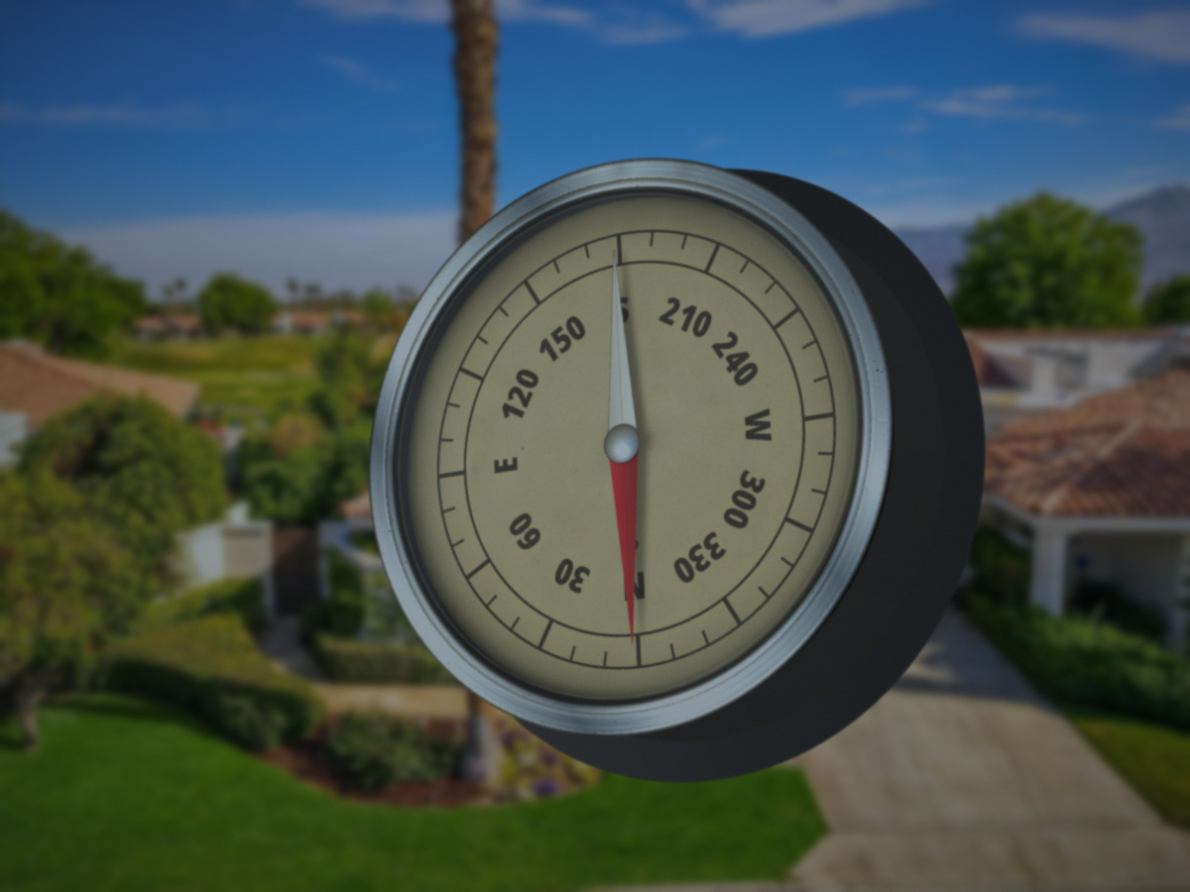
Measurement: 0 °
